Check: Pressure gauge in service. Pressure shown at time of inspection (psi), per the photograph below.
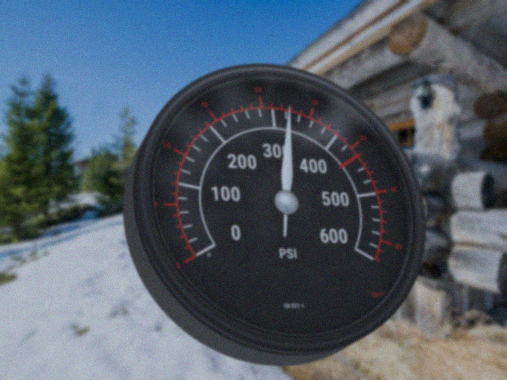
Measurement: 320 psi
